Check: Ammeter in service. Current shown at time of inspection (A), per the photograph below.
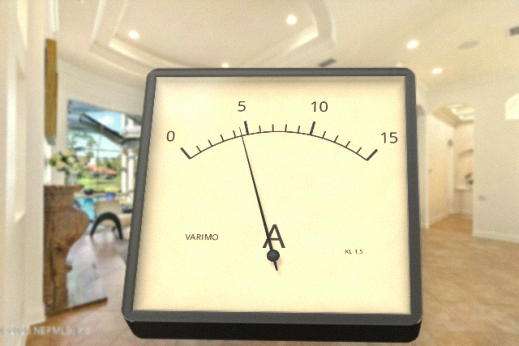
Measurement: 4.5 A
